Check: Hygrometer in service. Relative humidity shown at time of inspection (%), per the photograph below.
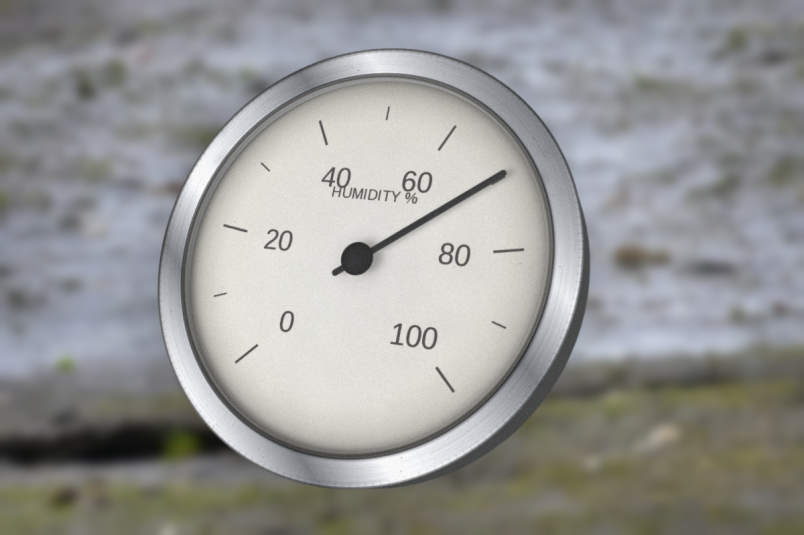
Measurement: 70 %
